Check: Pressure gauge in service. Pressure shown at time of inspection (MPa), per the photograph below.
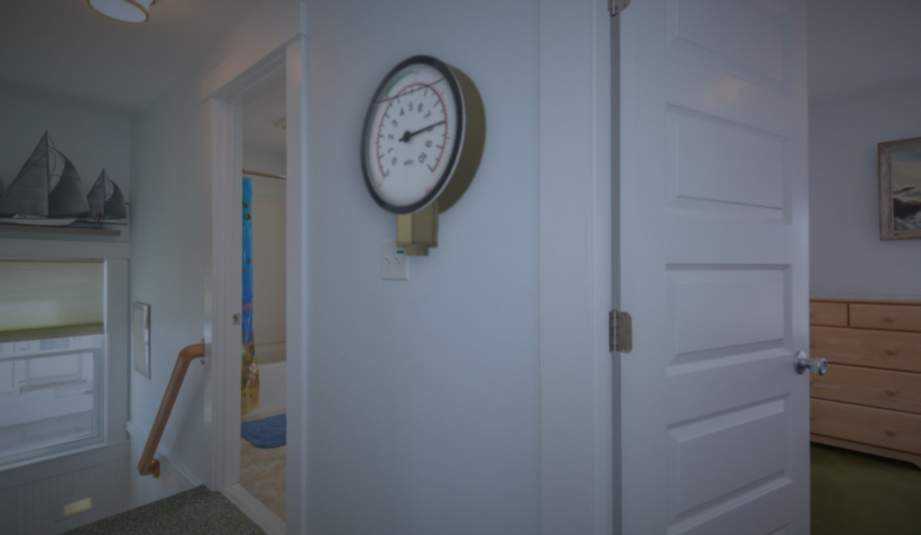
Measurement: 8 MPa
